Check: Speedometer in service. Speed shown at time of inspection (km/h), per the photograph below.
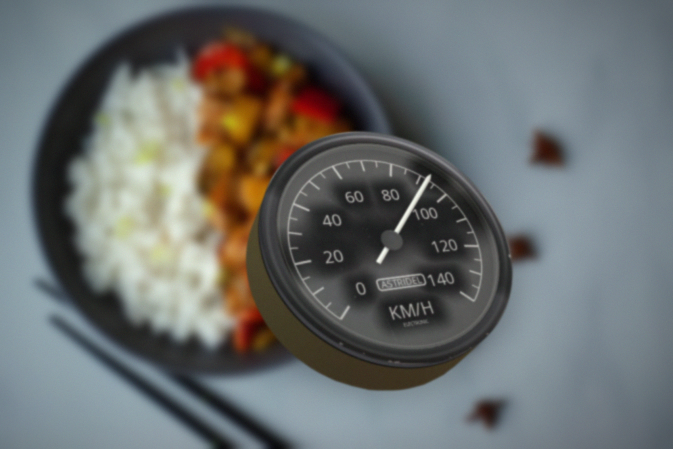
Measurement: 92.5 km/h
